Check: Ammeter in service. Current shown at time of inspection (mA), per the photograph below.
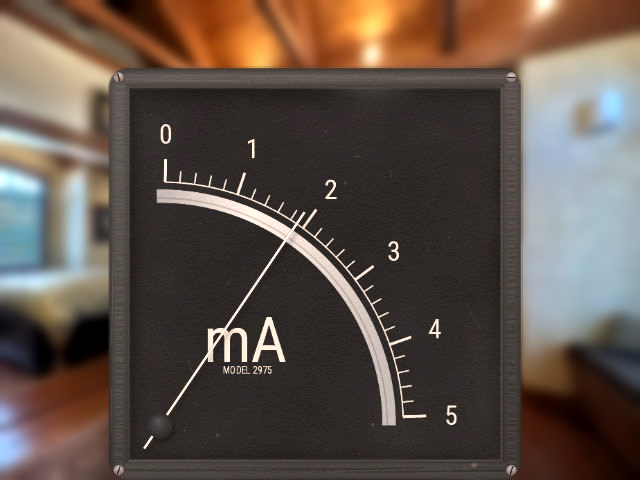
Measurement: 1.9 mA
